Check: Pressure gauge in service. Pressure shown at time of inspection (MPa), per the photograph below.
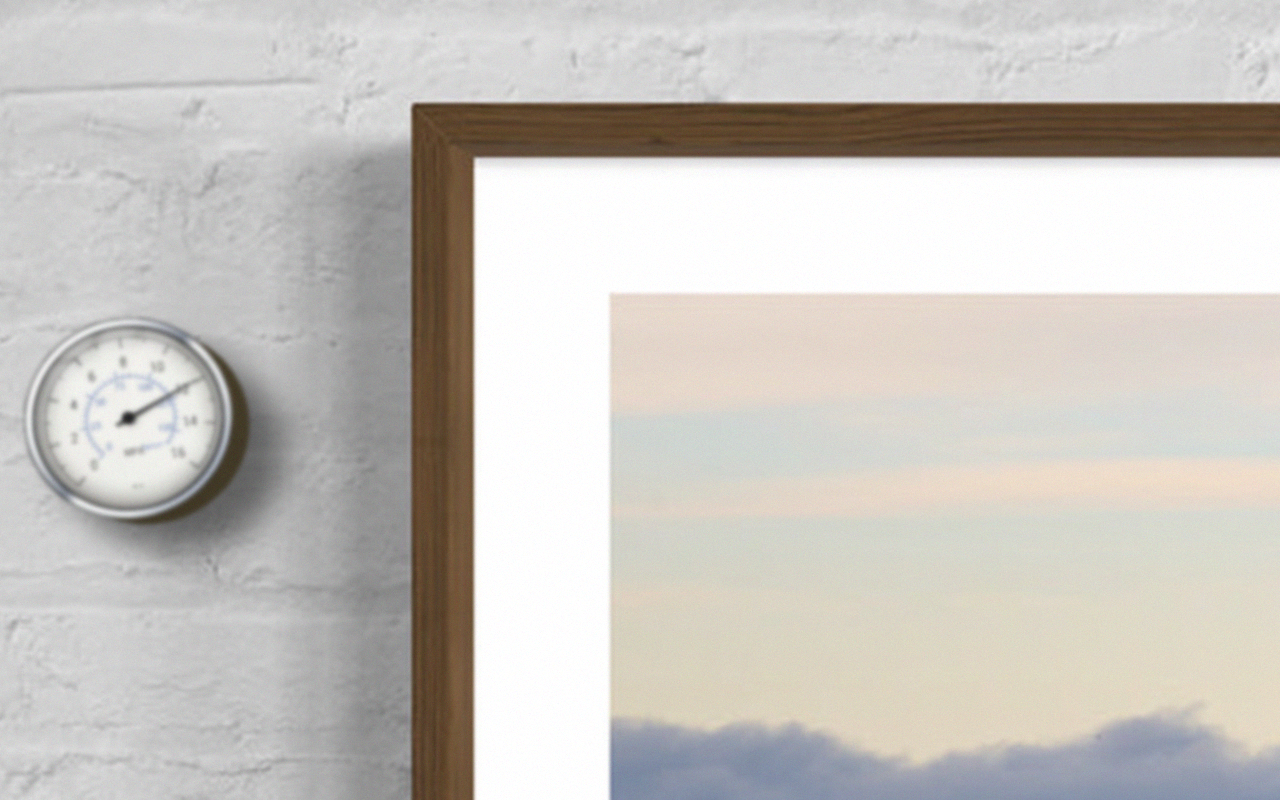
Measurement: 12 MPa
